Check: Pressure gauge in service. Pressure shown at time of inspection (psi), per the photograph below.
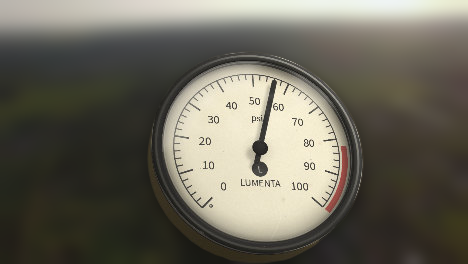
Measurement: 56 psi
